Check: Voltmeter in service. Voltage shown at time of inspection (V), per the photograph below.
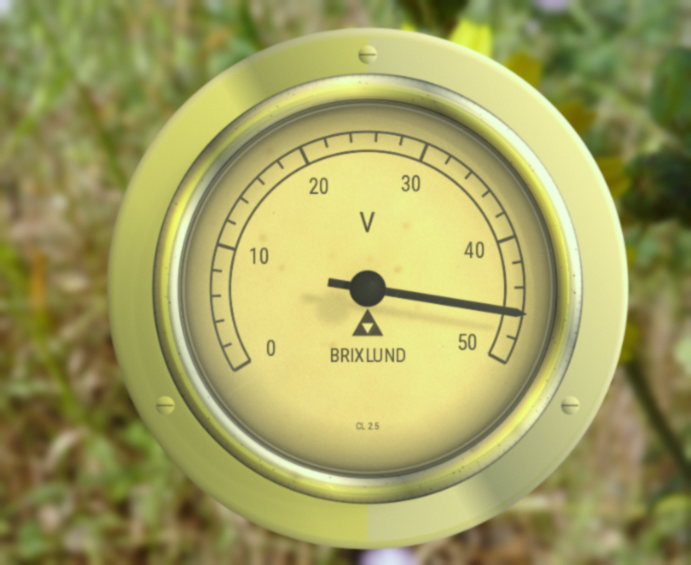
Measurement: 46 V
